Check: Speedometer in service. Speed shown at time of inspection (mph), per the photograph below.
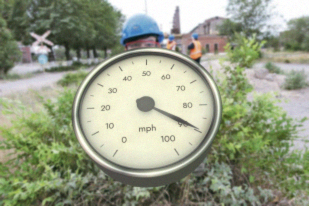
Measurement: 90 mph
